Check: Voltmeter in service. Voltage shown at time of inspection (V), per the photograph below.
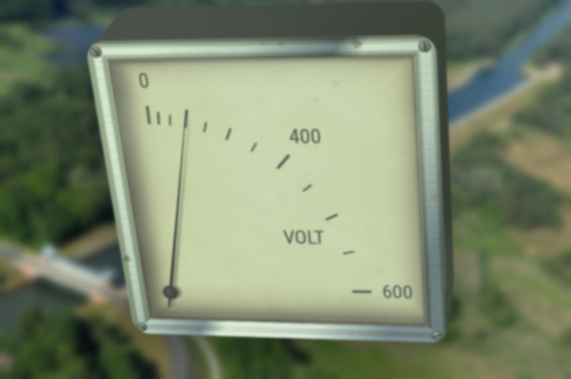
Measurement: 200 V
